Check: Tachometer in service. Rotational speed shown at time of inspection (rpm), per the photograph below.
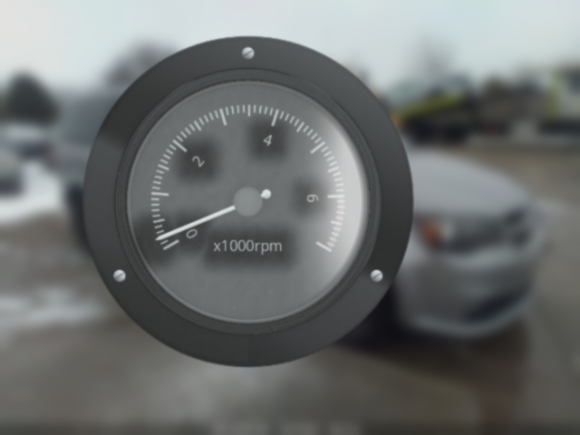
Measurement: 200 rpm
